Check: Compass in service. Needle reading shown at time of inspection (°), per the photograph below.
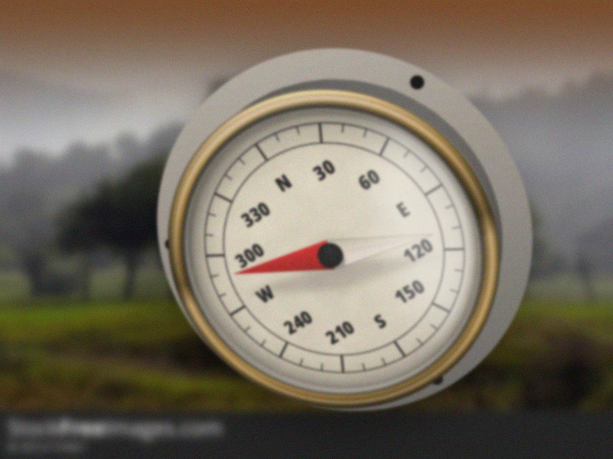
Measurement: 290 °
